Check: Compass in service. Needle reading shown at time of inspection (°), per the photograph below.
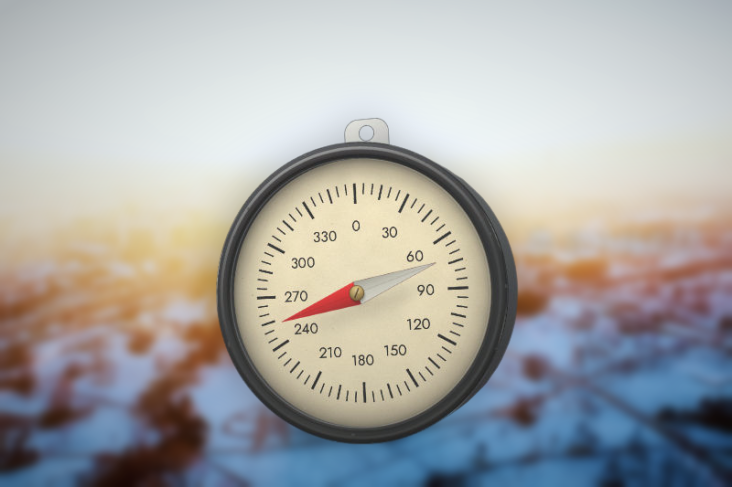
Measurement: 252.5 °
